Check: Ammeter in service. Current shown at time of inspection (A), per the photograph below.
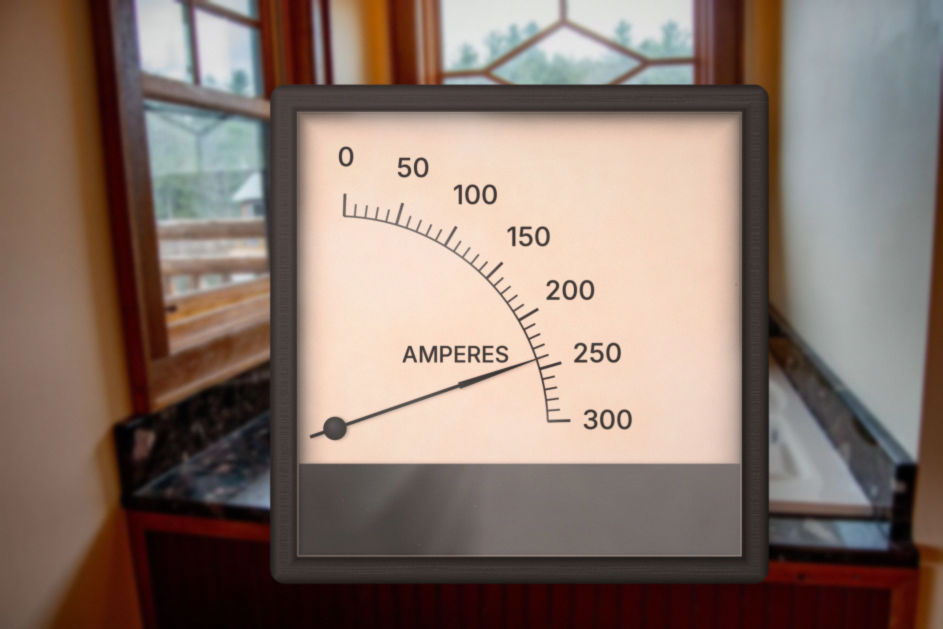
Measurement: 240 A
